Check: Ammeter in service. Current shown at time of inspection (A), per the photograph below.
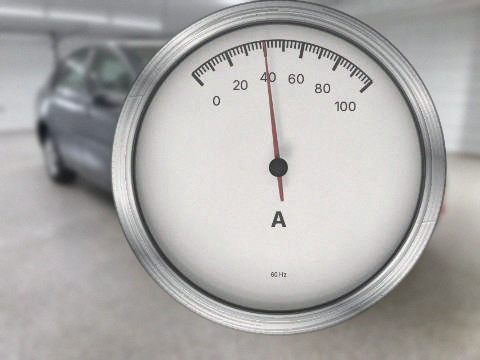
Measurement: 40 A
